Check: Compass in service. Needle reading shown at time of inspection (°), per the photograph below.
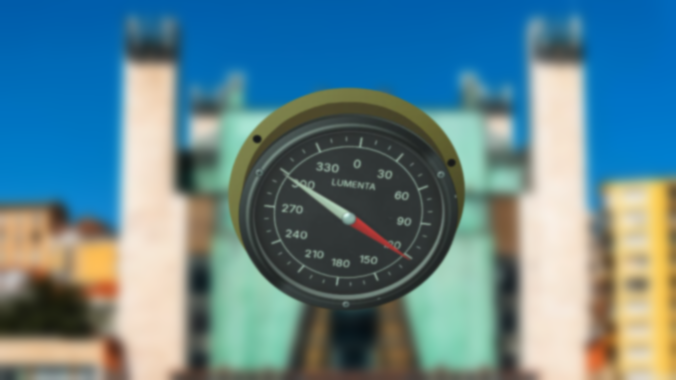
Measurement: 120 °
